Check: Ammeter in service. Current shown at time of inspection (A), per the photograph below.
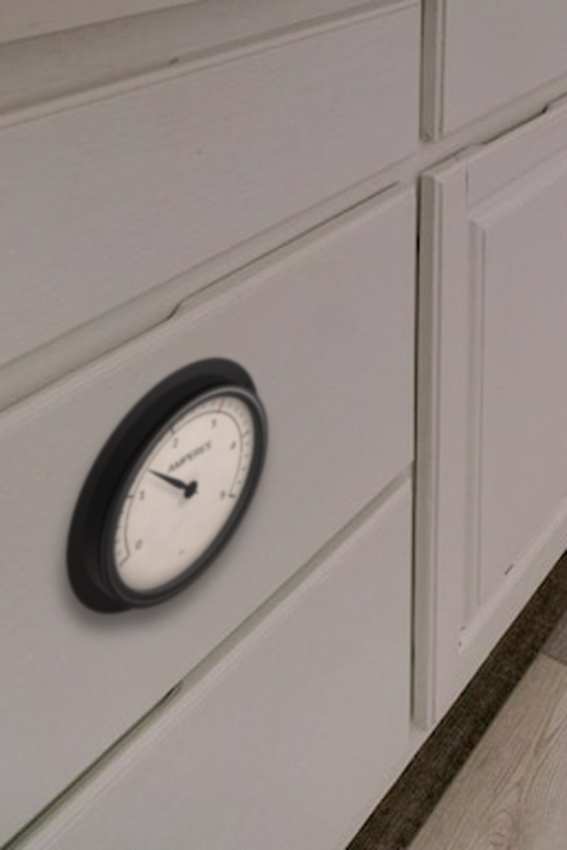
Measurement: 1.4 A
